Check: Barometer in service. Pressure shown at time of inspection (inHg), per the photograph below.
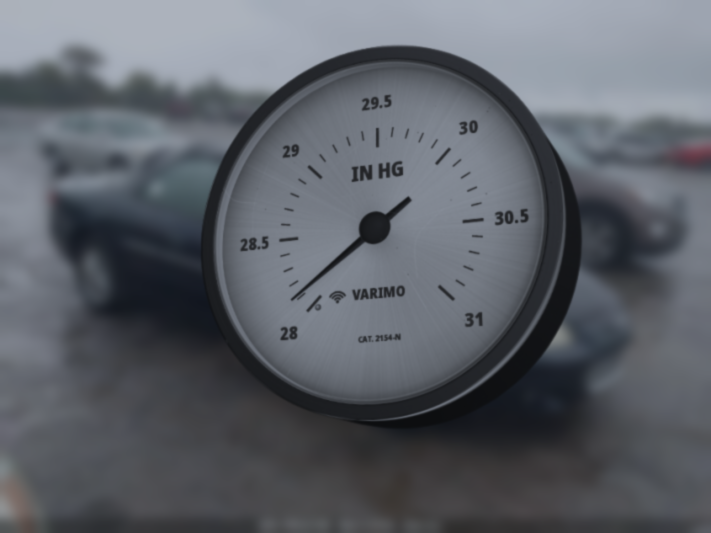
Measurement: 28.1 inHg
